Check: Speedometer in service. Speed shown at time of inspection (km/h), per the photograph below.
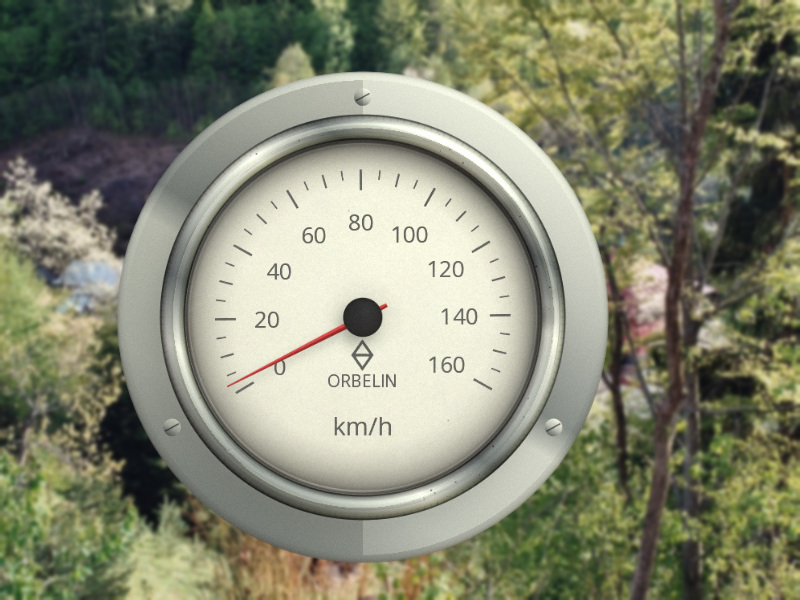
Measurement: 2.5 km/h
